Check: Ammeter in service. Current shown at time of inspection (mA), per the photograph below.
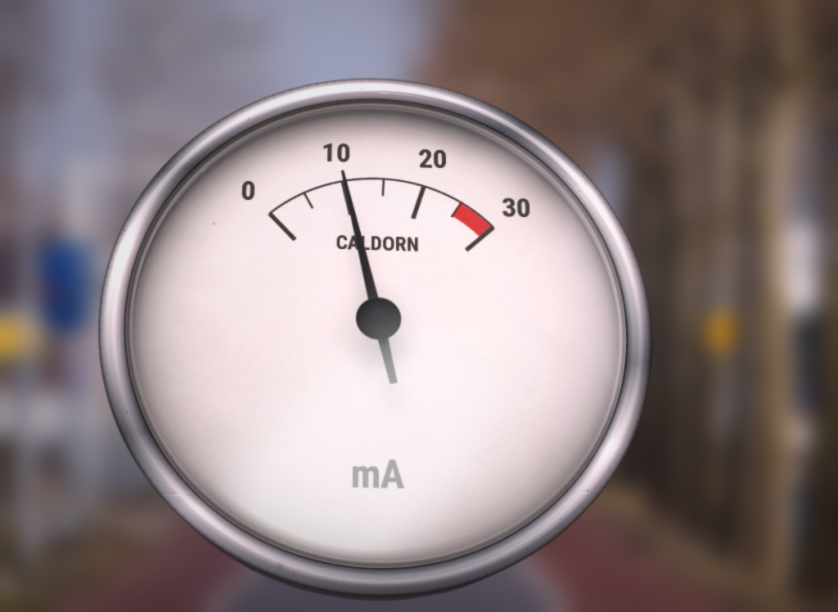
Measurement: 10 mA
